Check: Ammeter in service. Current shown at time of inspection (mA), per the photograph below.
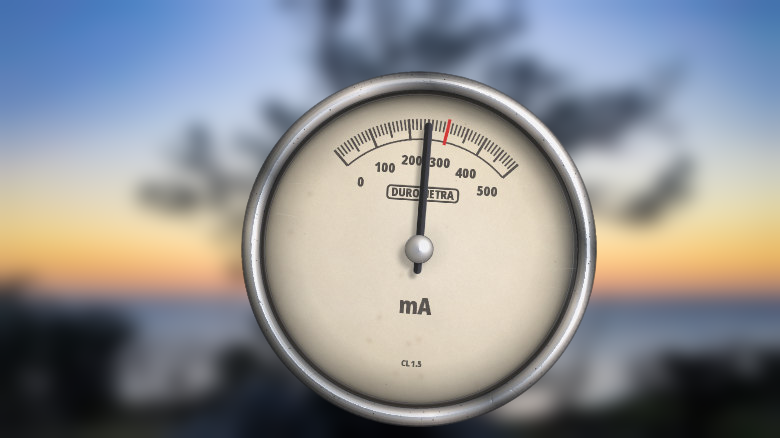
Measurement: 250 mA
